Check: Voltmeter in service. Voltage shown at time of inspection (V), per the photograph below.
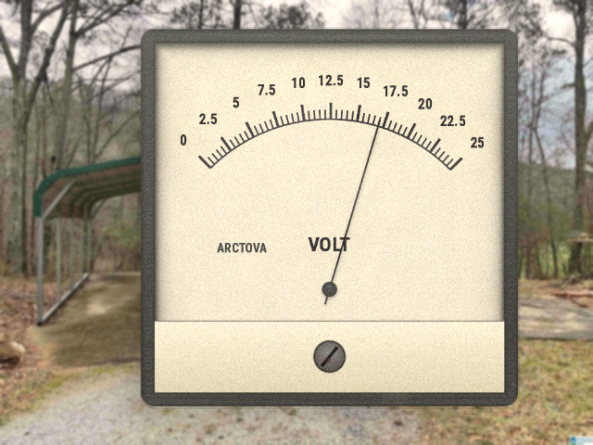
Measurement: 17 V
